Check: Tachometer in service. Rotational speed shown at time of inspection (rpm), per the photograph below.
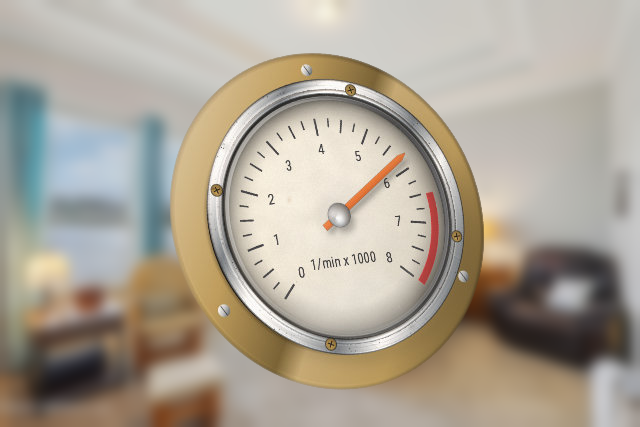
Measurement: 5750 rpm
